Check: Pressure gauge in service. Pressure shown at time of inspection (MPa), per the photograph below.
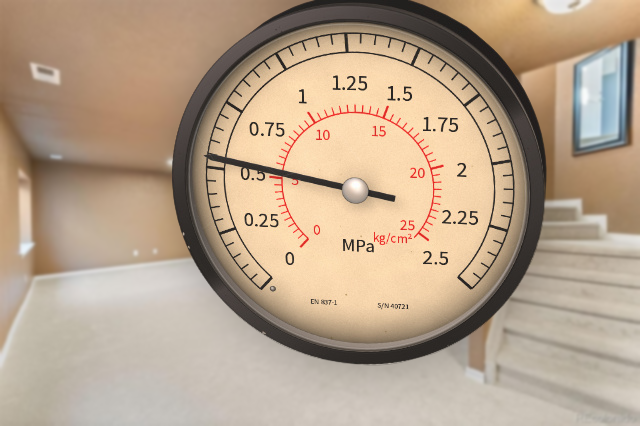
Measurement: 0.55 MPa
